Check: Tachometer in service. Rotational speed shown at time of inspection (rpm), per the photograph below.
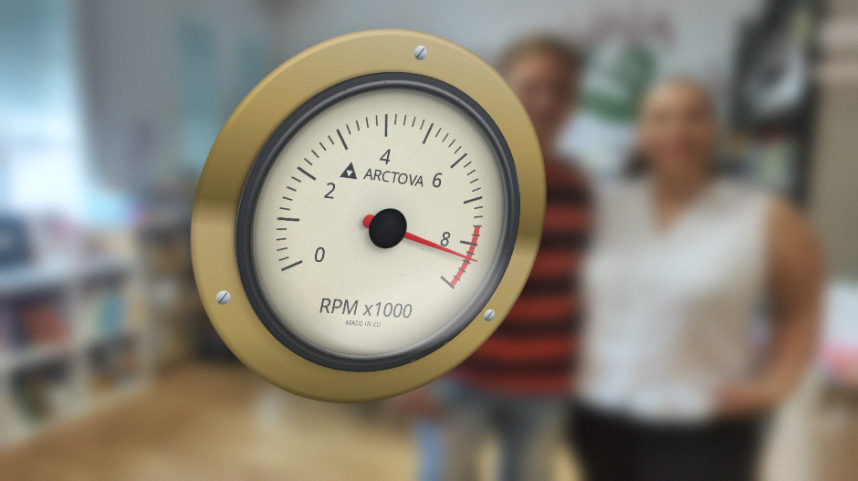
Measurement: 8300 rpm
